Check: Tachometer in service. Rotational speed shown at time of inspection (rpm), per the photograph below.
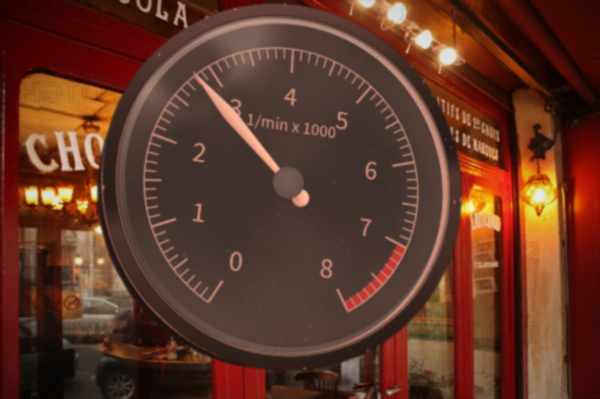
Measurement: 2800 rpm
